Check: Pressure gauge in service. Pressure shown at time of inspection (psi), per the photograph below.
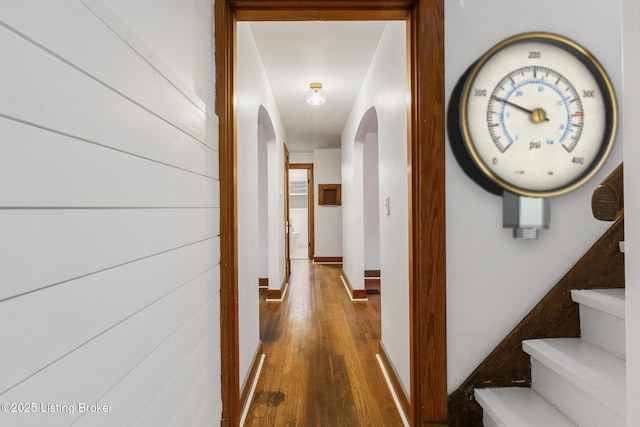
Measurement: 100 psi
